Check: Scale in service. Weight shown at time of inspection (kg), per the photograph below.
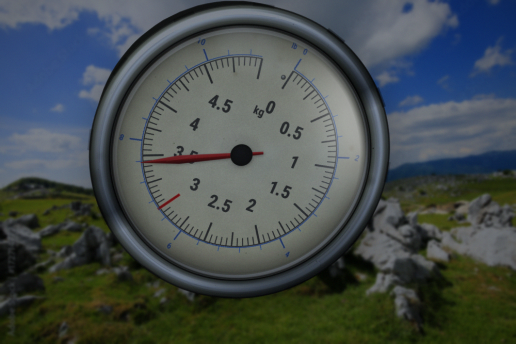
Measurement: 3.45 kg
